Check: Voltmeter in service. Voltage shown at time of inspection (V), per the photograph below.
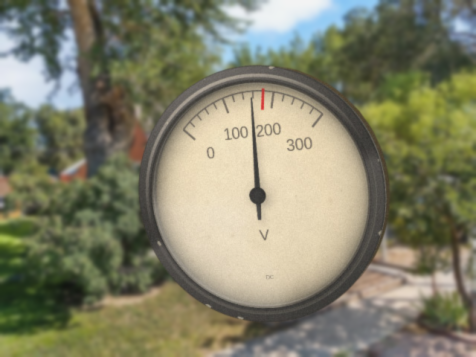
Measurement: 160 V
